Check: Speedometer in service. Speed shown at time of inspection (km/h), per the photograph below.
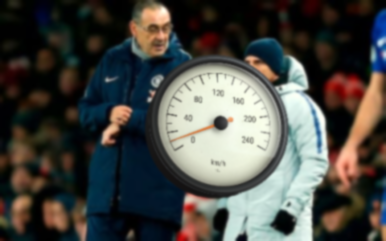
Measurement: 10 km/h
